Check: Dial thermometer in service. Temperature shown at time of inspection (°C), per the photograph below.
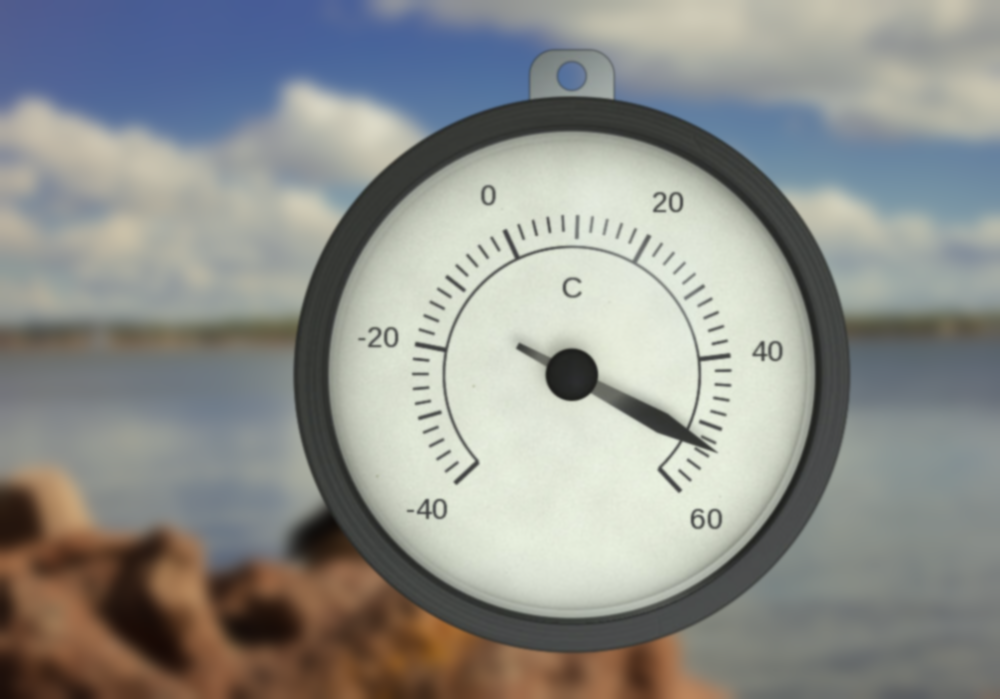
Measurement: 53 °C
